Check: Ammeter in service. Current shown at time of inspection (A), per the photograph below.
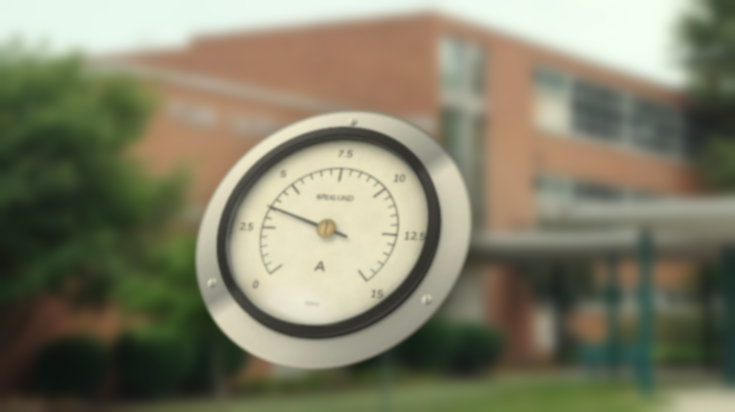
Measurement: 3.5 A
